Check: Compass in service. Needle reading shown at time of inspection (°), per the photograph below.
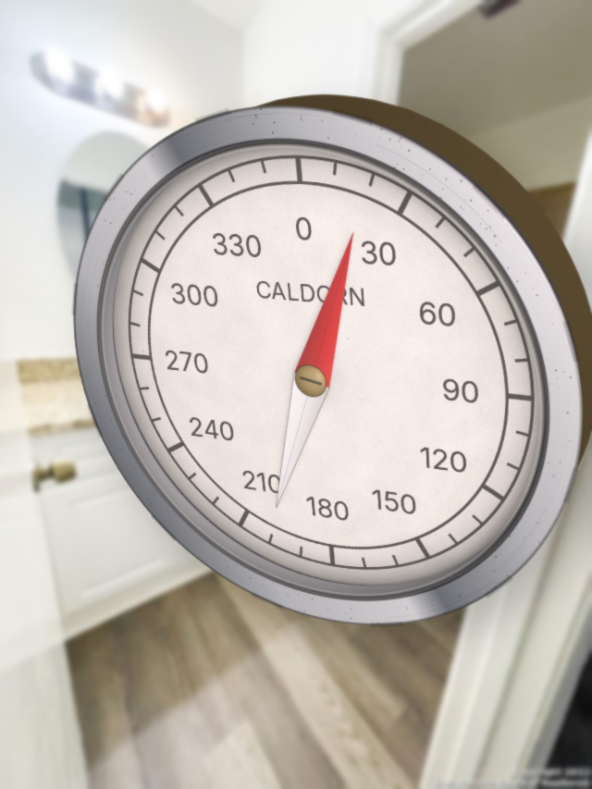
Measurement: 20 °
